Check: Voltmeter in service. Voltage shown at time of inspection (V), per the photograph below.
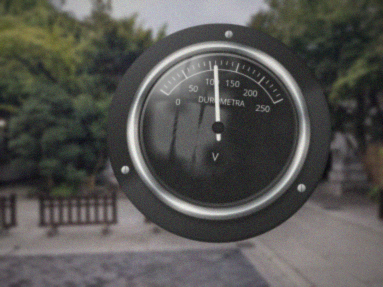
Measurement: 110 V
